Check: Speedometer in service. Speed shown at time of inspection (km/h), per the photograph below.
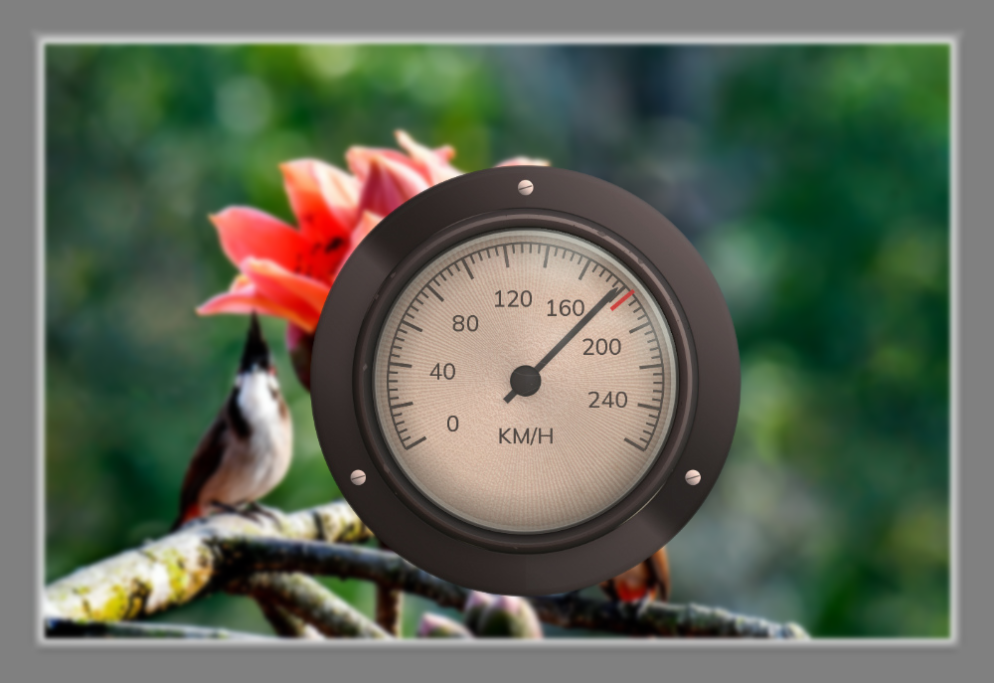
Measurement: 178 km/h
